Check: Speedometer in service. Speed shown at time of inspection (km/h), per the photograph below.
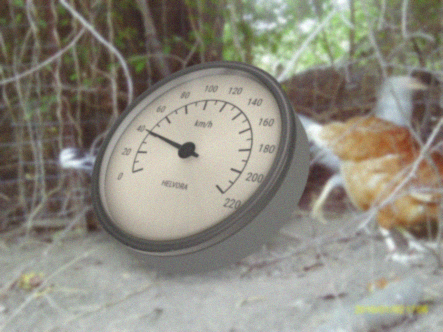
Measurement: 40 km/h
